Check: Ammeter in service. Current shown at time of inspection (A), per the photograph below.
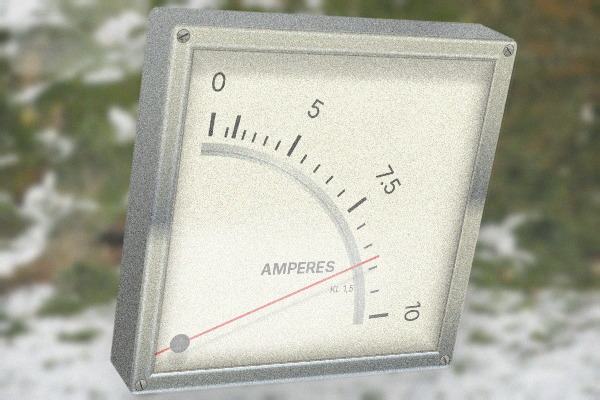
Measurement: 8.75 A
